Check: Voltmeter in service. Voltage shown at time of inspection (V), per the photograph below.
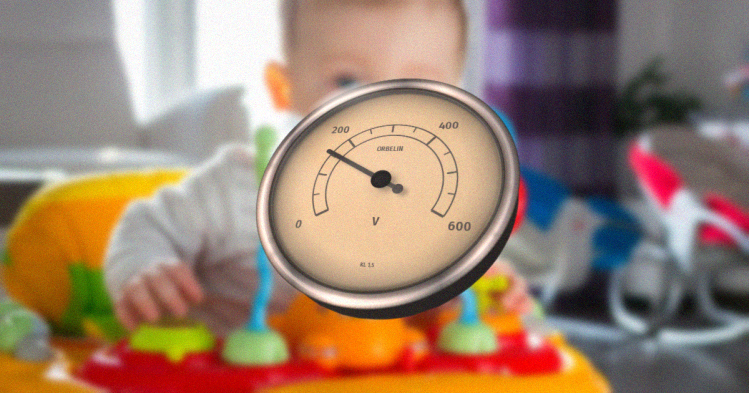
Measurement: 150 V
